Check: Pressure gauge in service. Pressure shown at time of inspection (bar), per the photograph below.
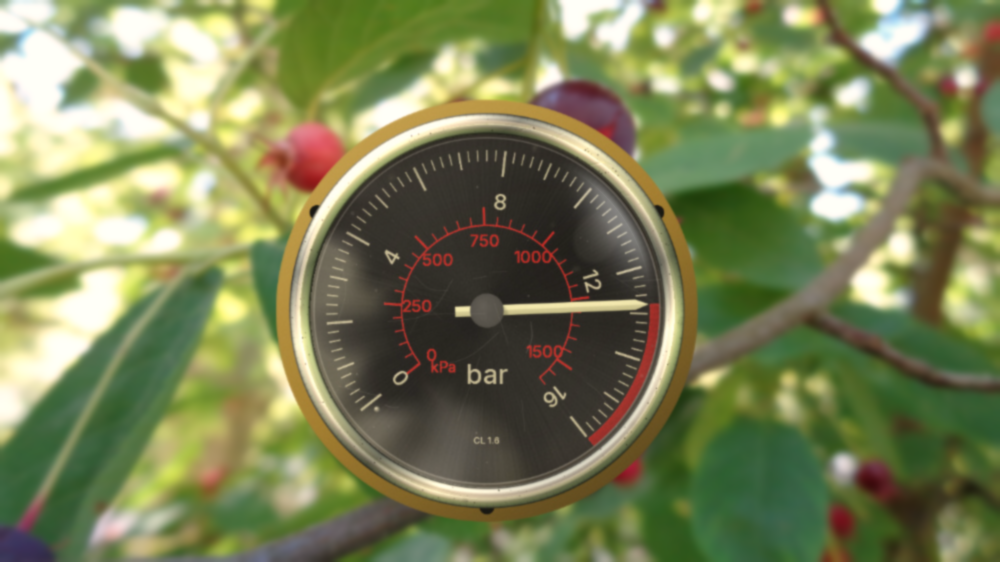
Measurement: 12.8 bar
